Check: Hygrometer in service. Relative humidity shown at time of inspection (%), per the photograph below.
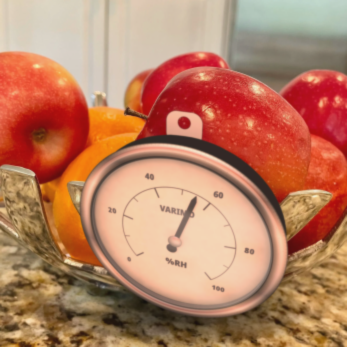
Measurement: 55 %
